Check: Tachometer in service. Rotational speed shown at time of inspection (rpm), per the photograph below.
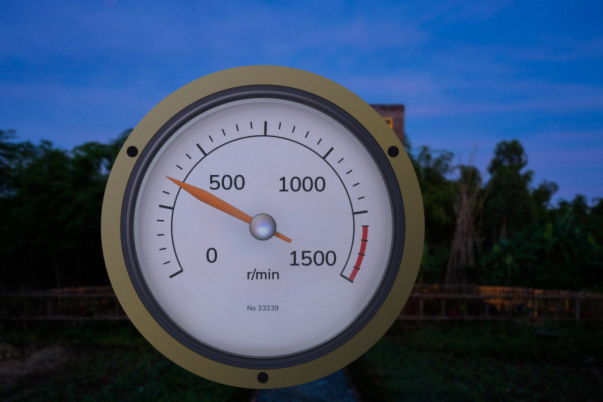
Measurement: 350 rpm
